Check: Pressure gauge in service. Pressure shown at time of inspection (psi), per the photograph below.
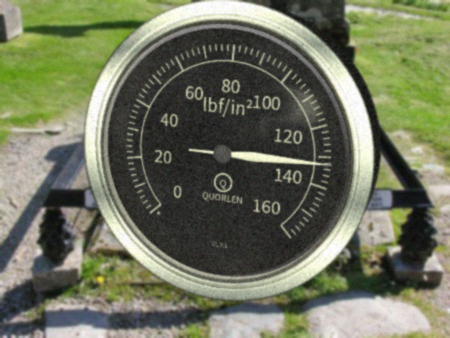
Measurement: 132 psi
